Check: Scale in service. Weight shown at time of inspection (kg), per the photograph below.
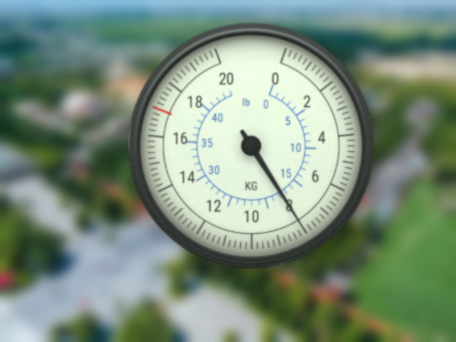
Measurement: 8 kg
